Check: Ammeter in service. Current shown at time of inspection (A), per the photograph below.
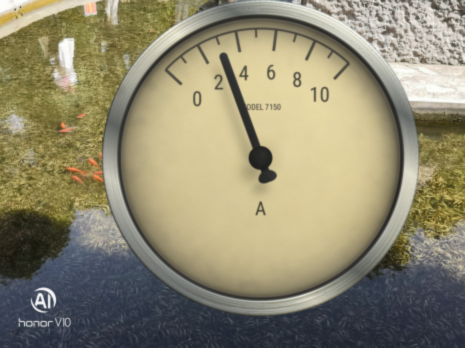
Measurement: 3 A
